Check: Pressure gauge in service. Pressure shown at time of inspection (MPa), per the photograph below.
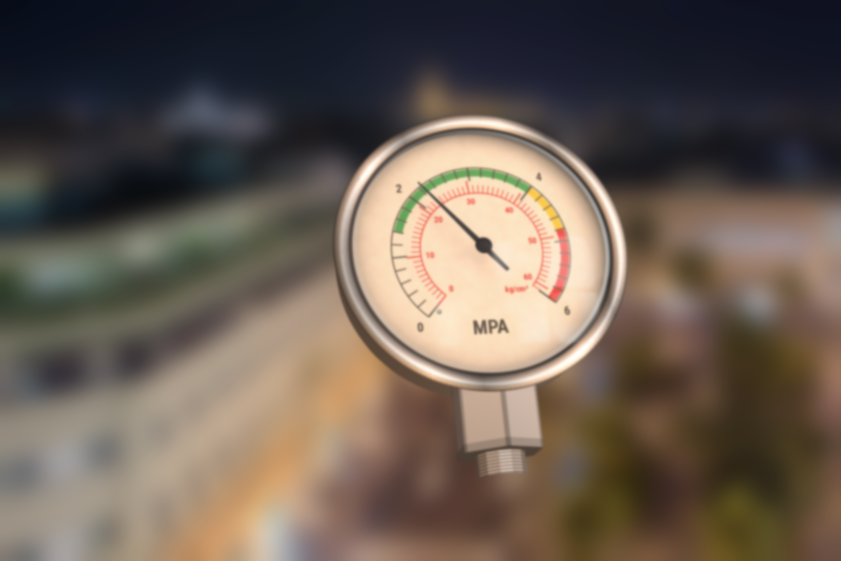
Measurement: 2.2 MPa
